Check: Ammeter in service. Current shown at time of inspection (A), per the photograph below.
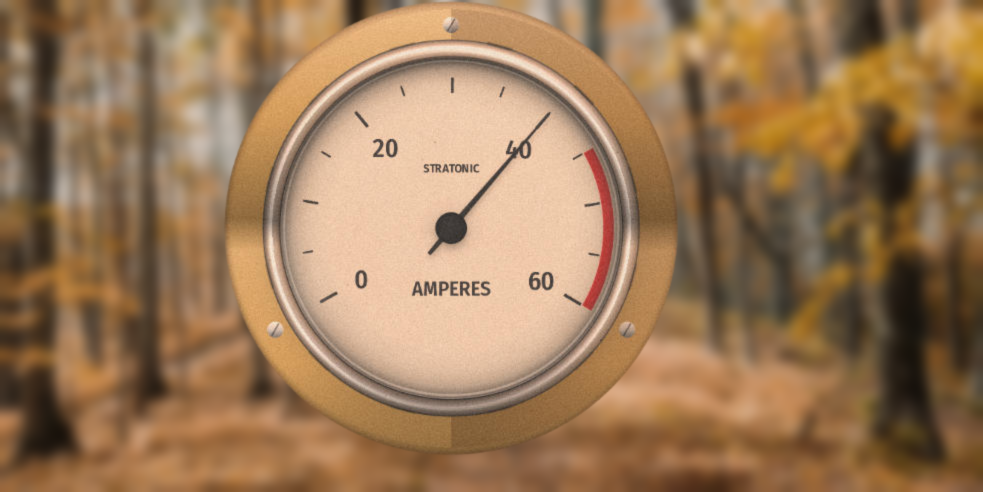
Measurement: 40 A
